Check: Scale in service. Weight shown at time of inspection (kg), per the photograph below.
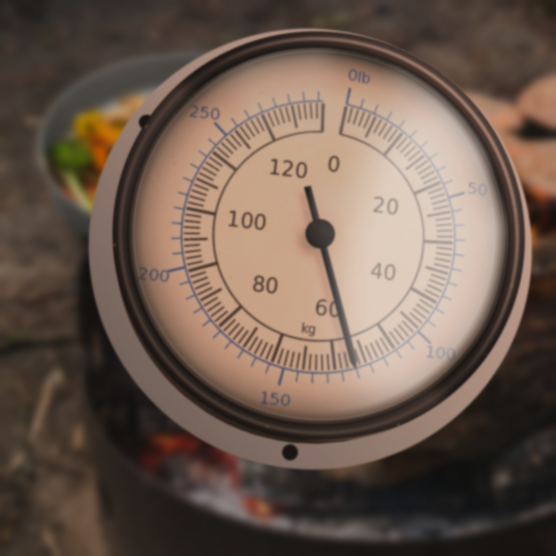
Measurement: 57 kg
